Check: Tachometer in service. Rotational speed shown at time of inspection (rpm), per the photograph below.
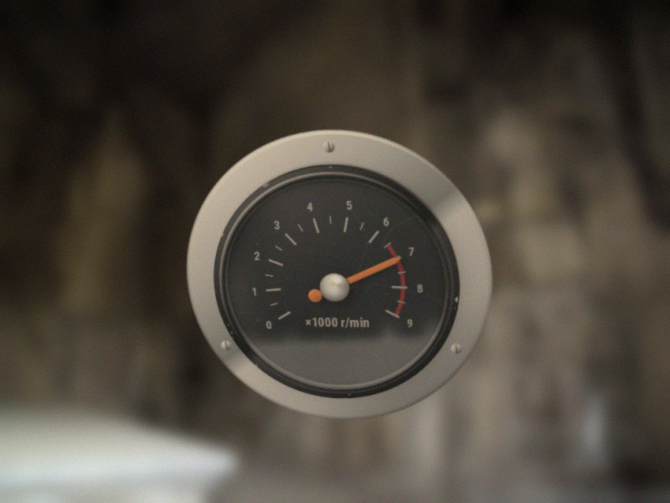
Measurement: 7000 rpm
